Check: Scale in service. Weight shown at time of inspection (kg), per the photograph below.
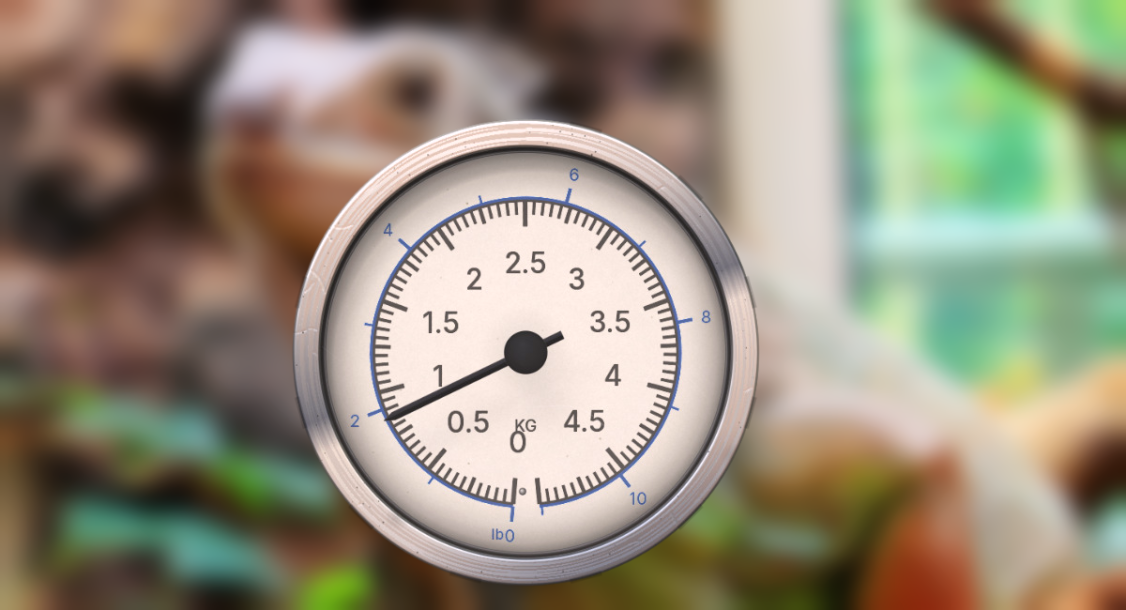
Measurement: 0.85 kg
